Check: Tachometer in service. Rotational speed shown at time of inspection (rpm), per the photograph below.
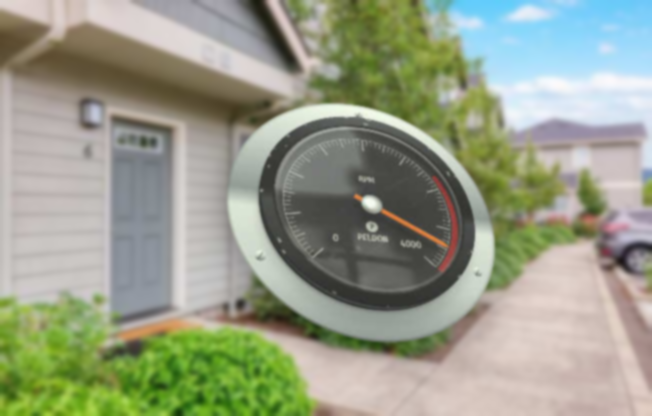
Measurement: 3750 rpm
